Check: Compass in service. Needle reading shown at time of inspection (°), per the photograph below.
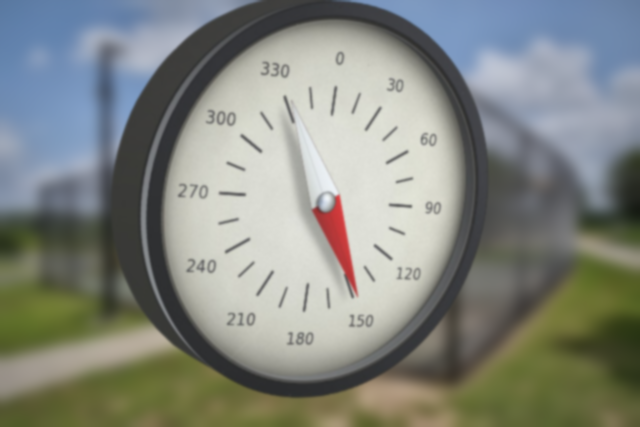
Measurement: 150 °
